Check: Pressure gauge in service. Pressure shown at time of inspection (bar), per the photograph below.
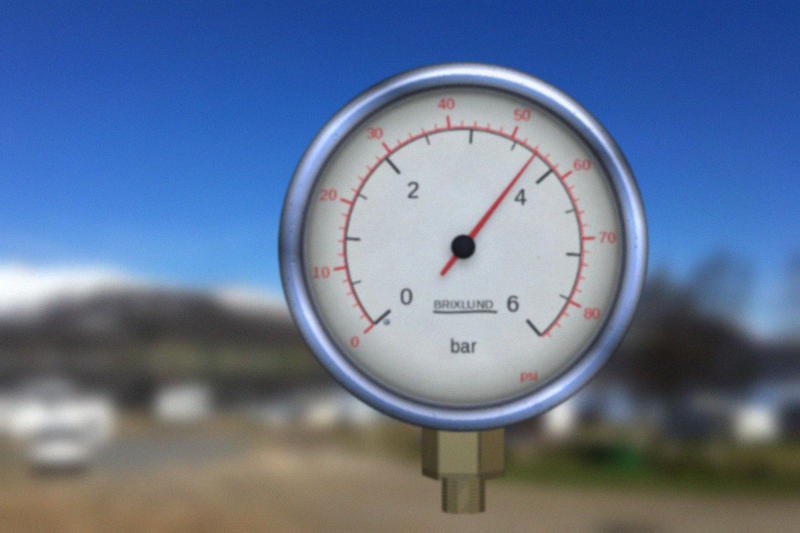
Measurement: 3.75 bar
